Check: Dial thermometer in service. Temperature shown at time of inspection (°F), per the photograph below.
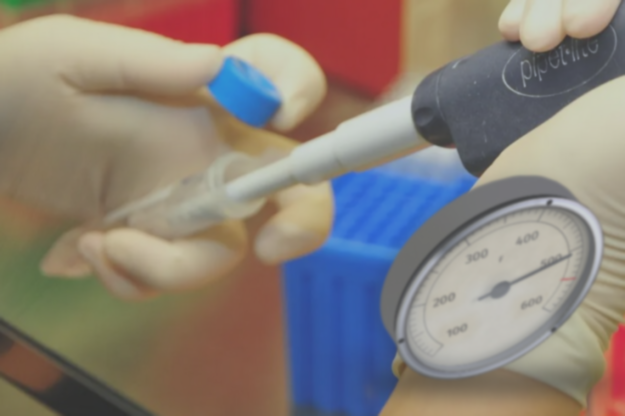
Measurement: 500 °F
